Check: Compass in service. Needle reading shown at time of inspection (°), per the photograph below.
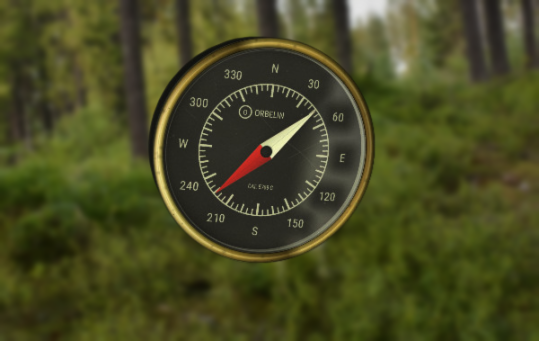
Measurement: 225 °
